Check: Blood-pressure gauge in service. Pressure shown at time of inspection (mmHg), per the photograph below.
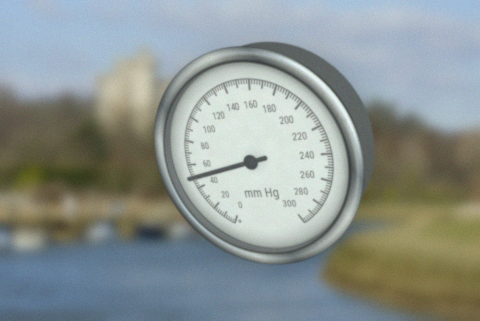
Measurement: 50 mmHg
